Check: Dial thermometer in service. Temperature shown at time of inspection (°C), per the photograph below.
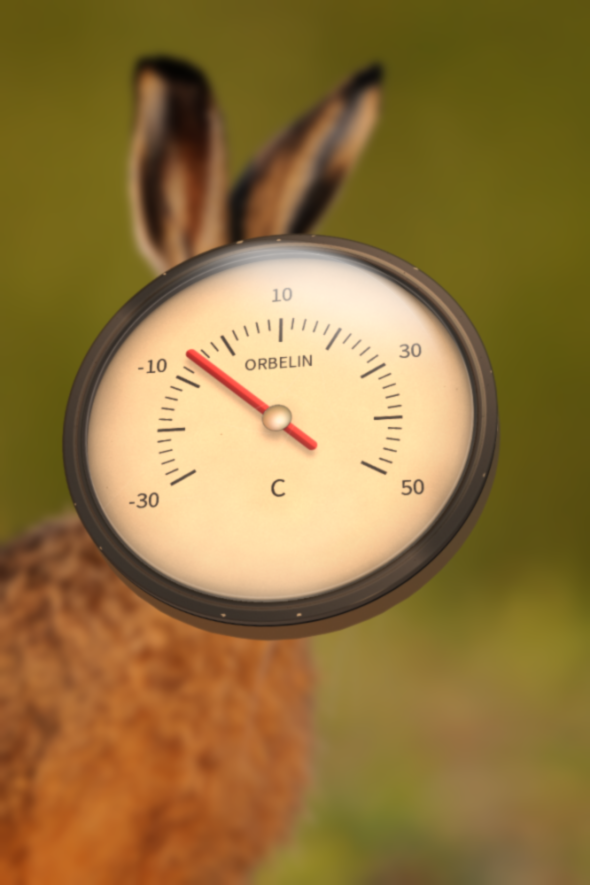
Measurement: -6 °C
